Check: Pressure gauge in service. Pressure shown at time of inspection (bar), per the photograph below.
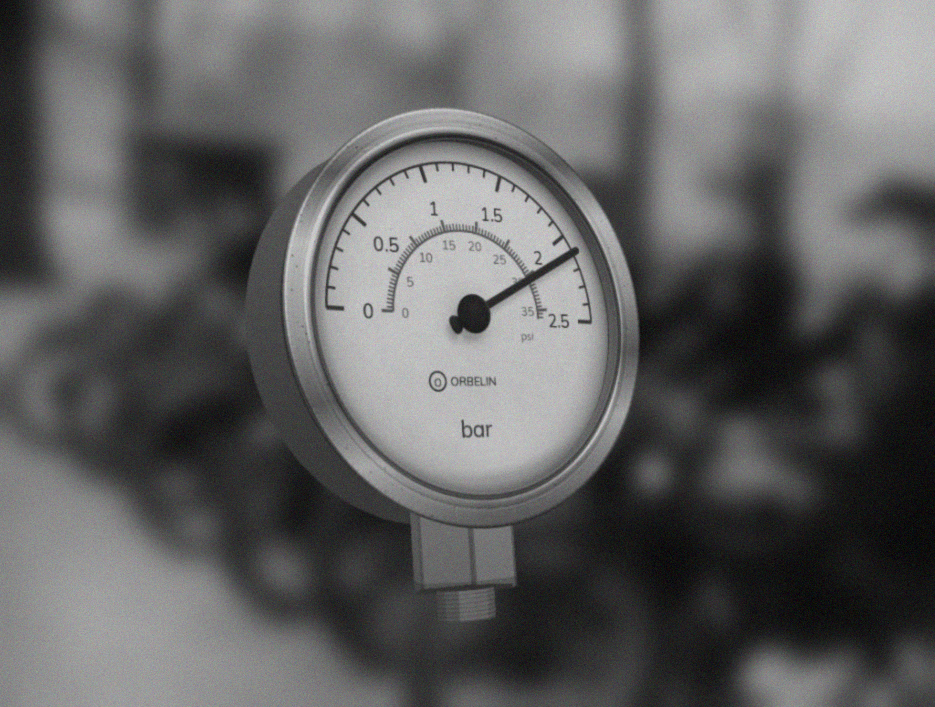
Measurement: 2.1 bar
